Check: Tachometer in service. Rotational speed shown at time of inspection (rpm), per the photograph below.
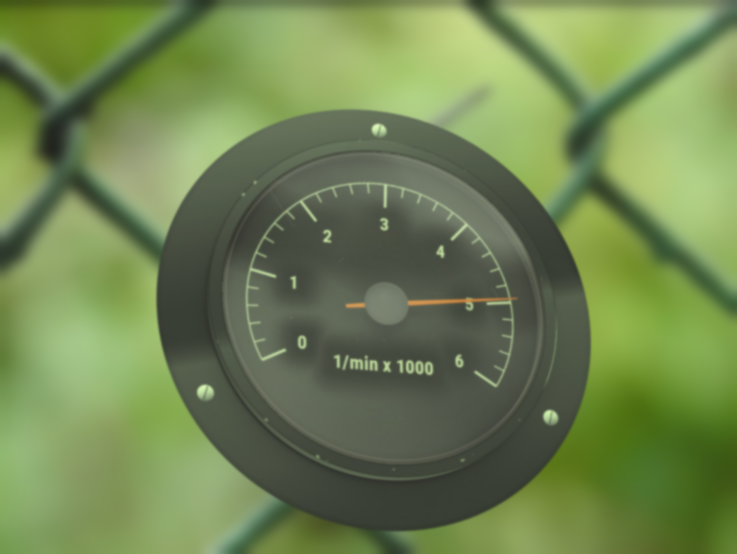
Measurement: 5000 rpm
